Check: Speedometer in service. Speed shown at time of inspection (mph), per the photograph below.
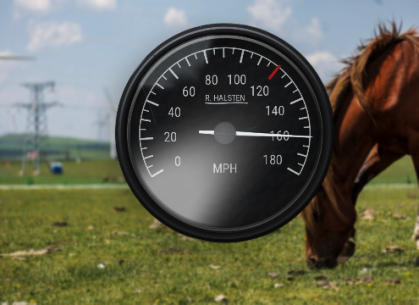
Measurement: 160 mph
